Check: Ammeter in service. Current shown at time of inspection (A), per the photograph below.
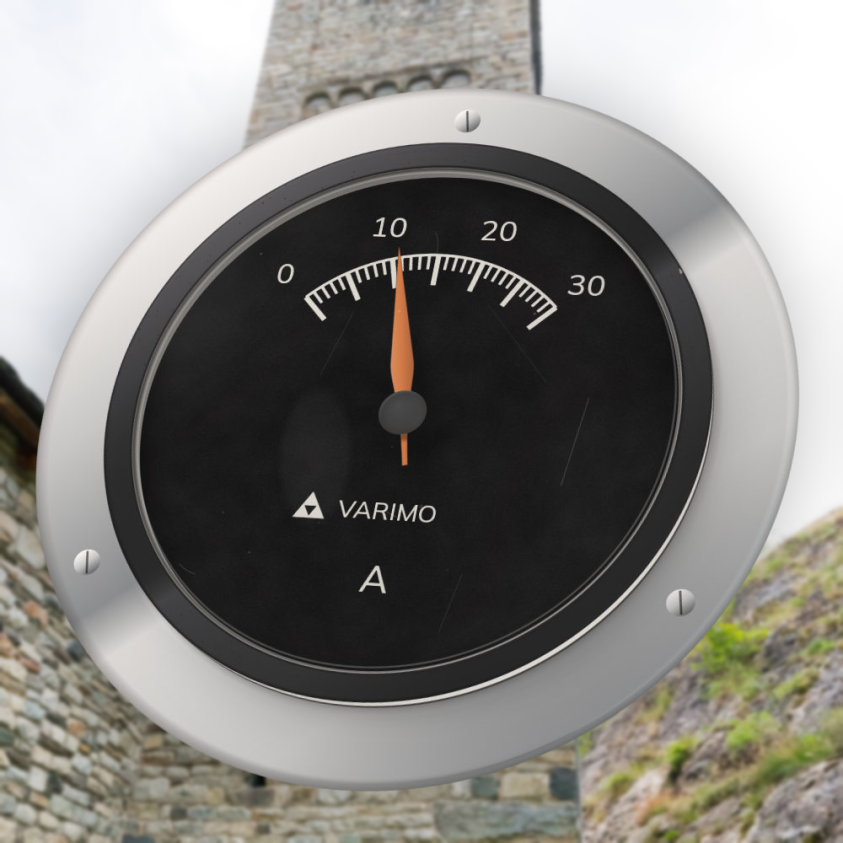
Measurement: 11 A
